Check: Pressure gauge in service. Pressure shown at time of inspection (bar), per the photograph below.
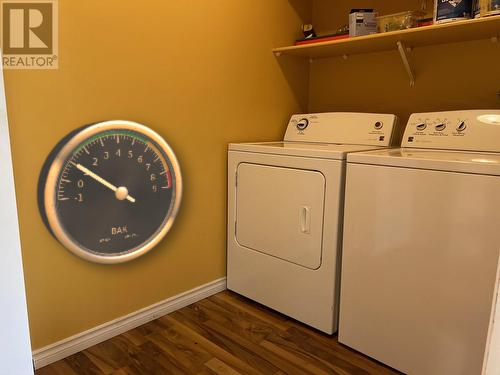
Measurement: 1 bar
